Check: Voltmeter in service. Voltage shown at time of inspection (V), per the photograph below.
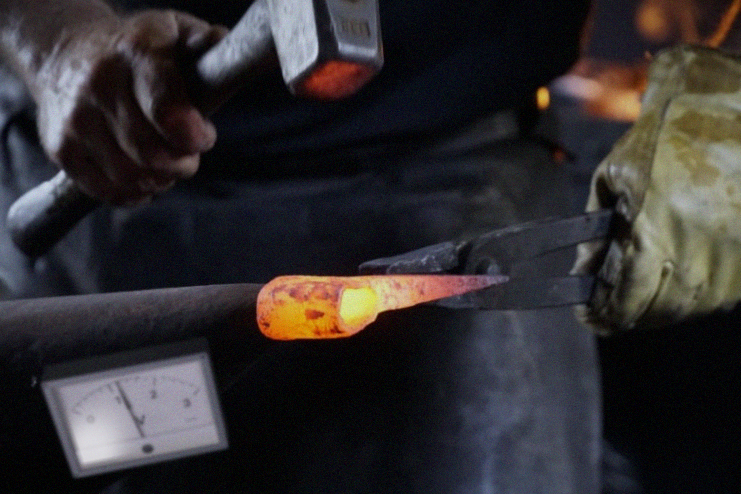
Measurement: 1.2 V
